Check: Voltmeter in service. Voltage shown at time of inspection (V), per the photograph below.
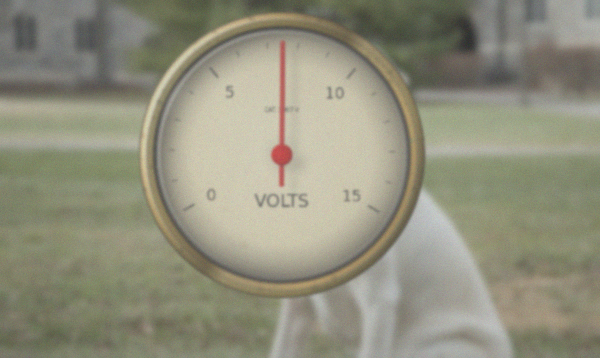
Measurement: 7.5 V
